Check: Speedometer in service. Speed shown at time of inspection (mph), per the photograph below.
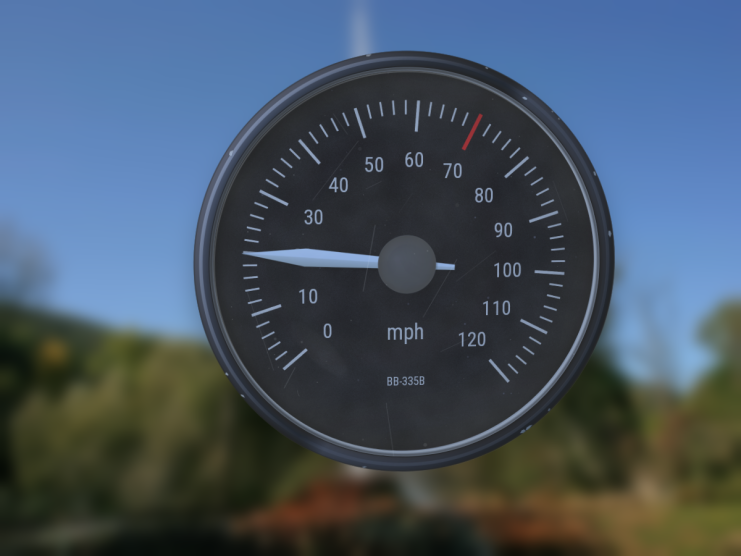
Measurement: 20 mph
